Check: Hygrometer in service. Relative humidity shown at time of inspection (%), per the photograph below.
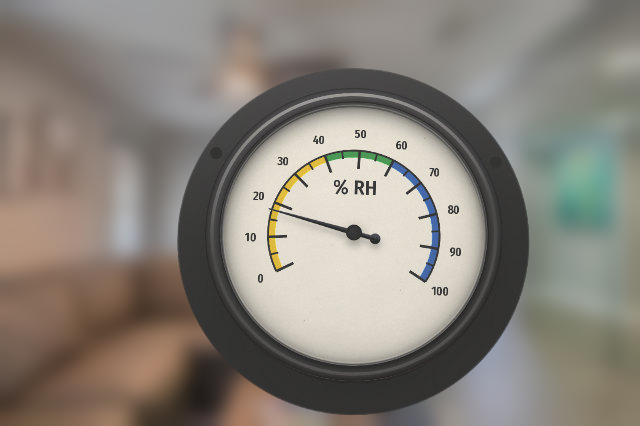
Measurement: 17.5 %
